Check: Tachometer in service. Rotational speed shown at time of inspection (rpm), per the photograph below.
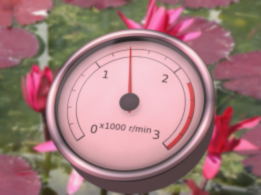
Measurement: 1400 rpm
